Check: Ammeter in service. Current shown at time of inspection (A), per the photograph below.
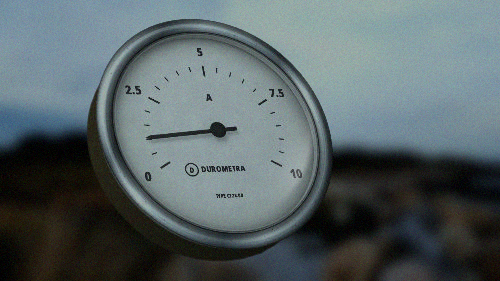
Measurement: 1 A
